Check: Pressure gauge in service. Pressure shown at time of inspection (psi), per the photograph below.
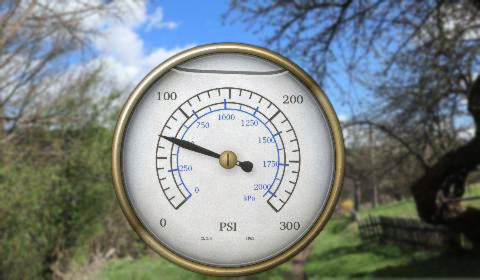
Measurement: 70 psi
